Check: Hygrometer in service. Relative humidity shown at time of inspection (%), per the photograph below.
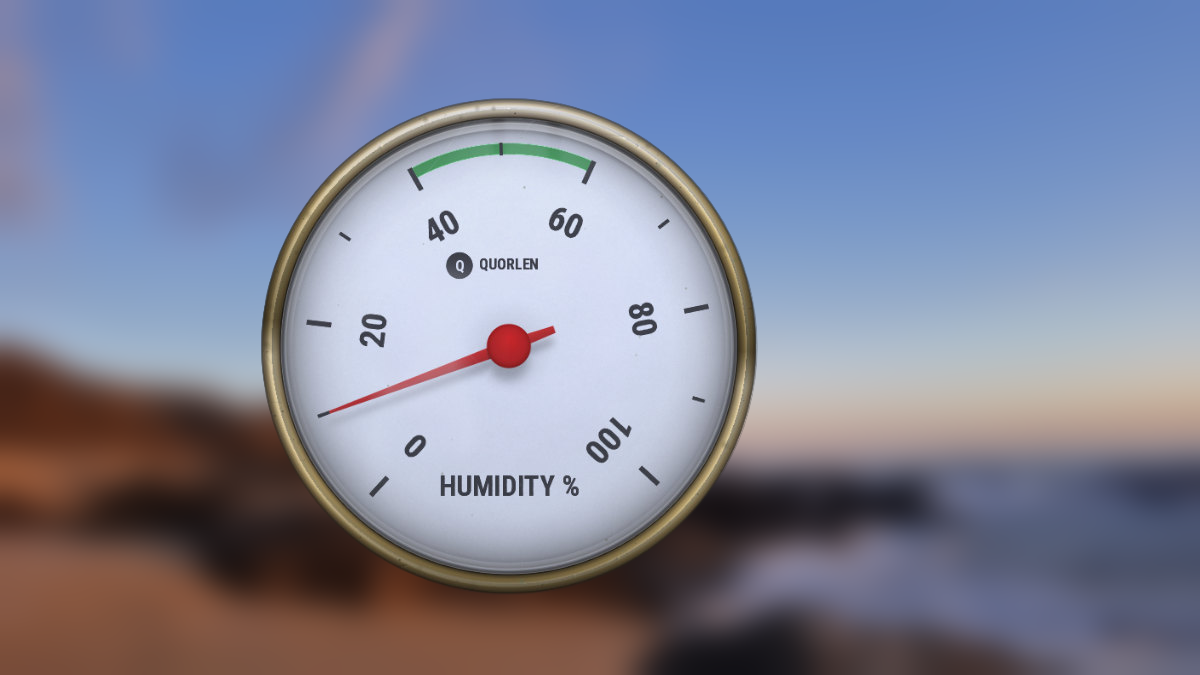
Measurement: 10 %
